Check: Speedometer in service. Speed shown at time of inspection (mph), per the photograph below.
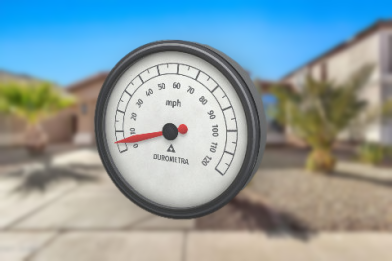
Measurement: 5 mph
